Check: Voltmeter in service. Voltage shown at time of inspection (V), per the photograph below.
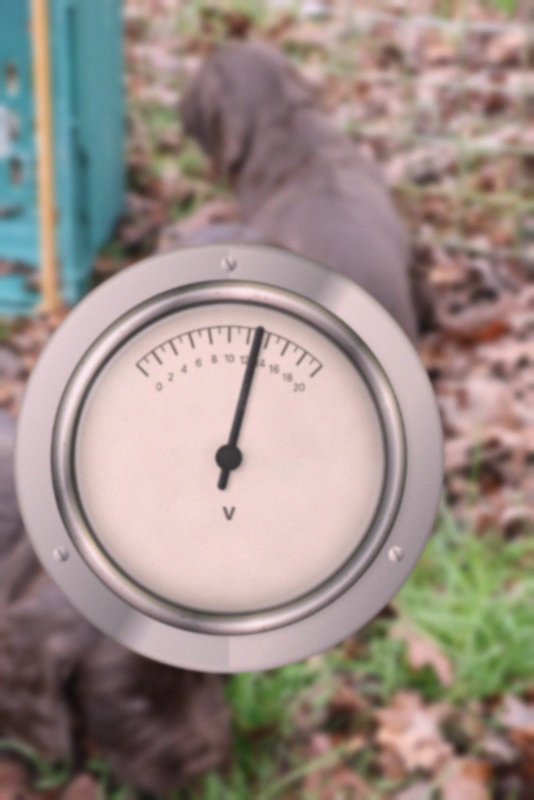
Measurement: 13 V
